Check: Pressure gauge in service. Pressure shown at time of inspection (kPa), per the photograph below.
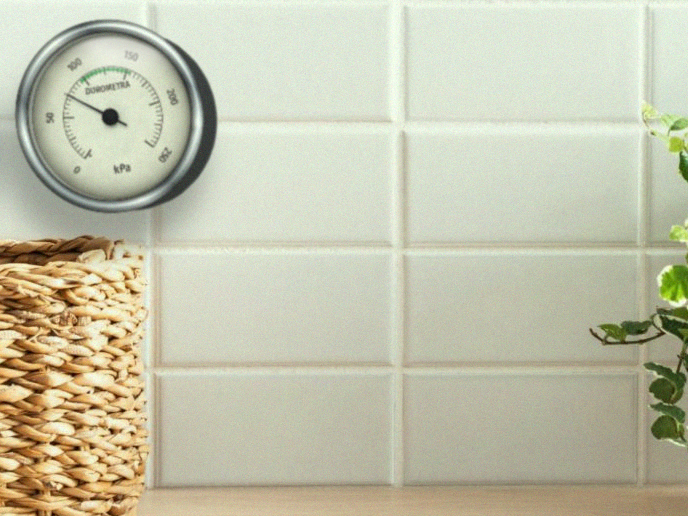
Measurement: 75 kPa
